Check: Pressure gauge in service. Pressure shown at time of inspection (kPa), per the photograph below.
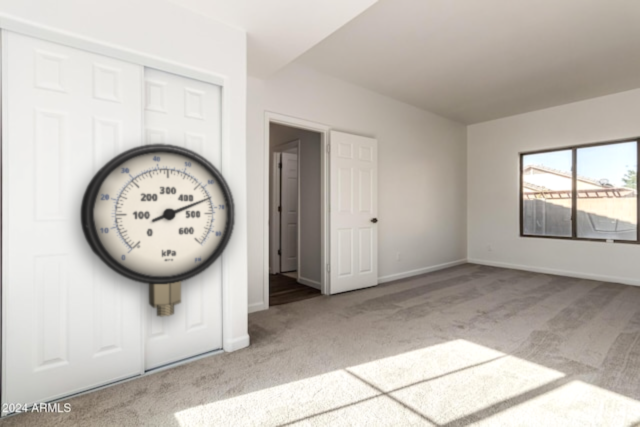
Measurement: 450 kPa
